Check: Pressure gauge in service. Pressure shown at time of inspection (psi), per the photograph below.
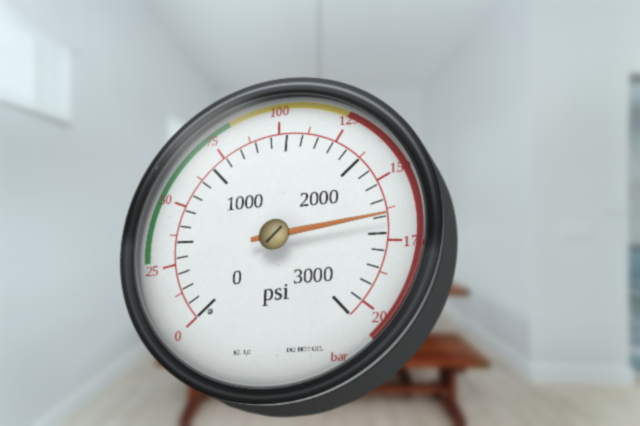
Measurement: 2400 psi
